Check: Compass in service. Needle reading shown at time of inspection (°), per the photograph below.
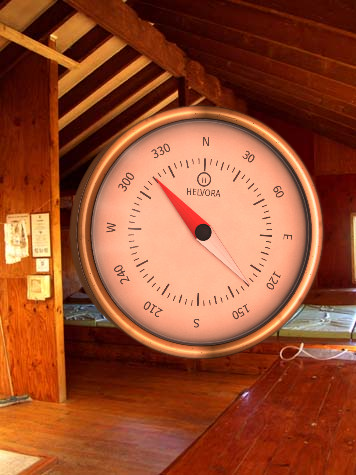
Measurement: 315 °
